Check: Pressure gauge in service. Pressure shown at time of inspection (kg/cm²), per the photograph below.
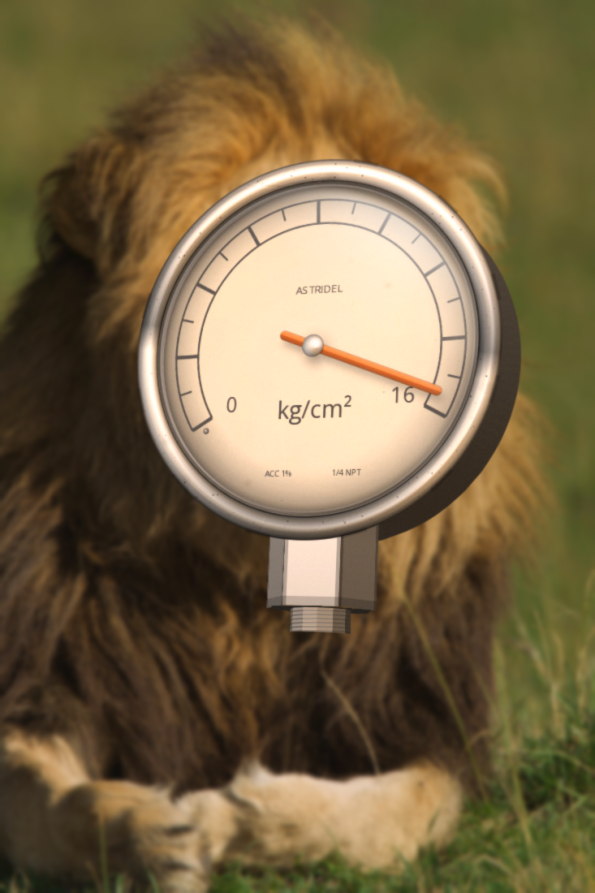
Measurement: 15.5 kg/cm²
